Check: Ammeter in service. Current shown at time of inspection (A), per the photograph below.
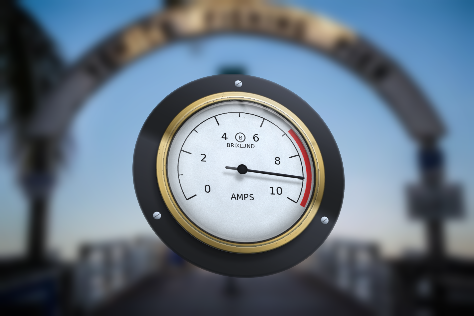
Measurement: 9 A
